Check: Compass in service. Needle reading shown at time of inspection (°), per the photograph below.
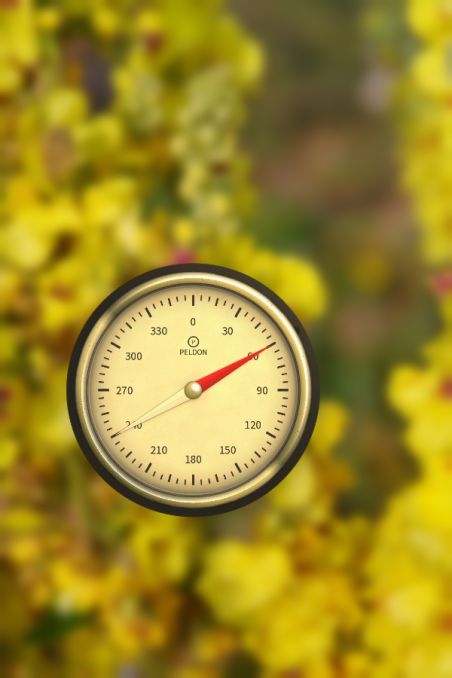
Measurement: 60 °
